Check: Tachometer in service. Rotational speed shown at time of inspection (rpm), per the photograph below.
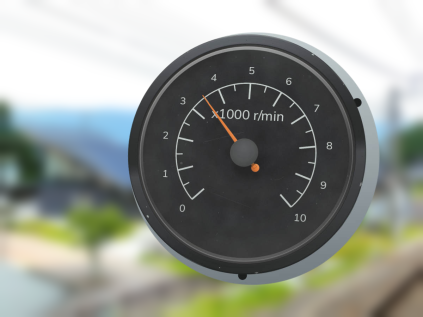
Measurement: 3500 rpm
